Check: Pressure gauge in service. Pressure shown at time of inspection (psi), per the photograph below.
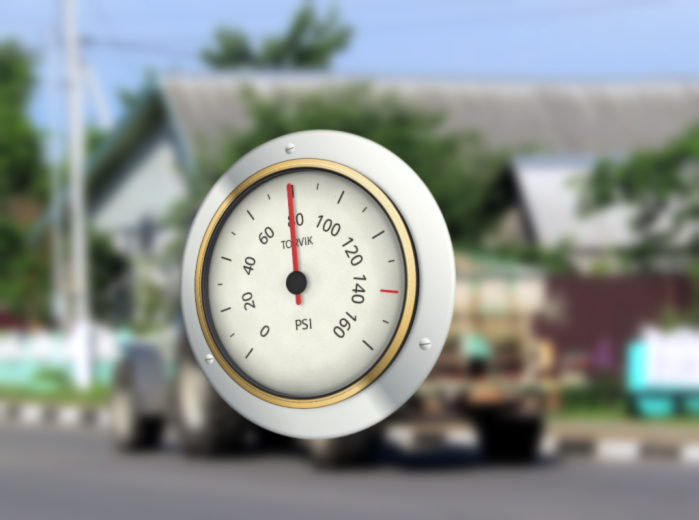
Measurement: 80 psi
